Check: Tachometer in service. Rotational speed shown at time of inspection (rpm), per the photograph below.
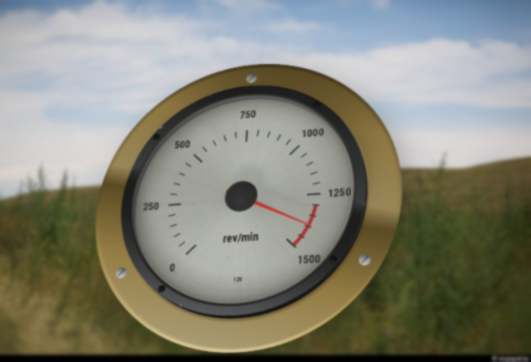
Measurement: 1400 rpm
